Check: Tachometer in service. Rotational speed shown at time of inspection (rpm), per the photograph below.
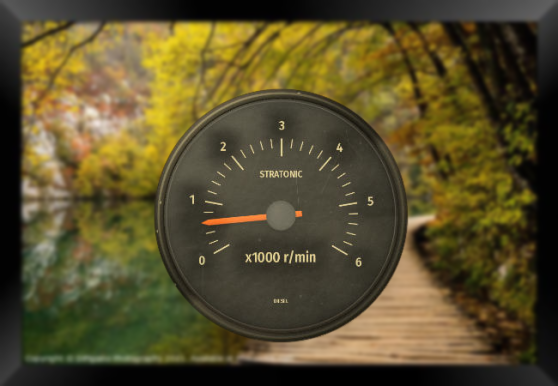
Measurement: 600 rpm
